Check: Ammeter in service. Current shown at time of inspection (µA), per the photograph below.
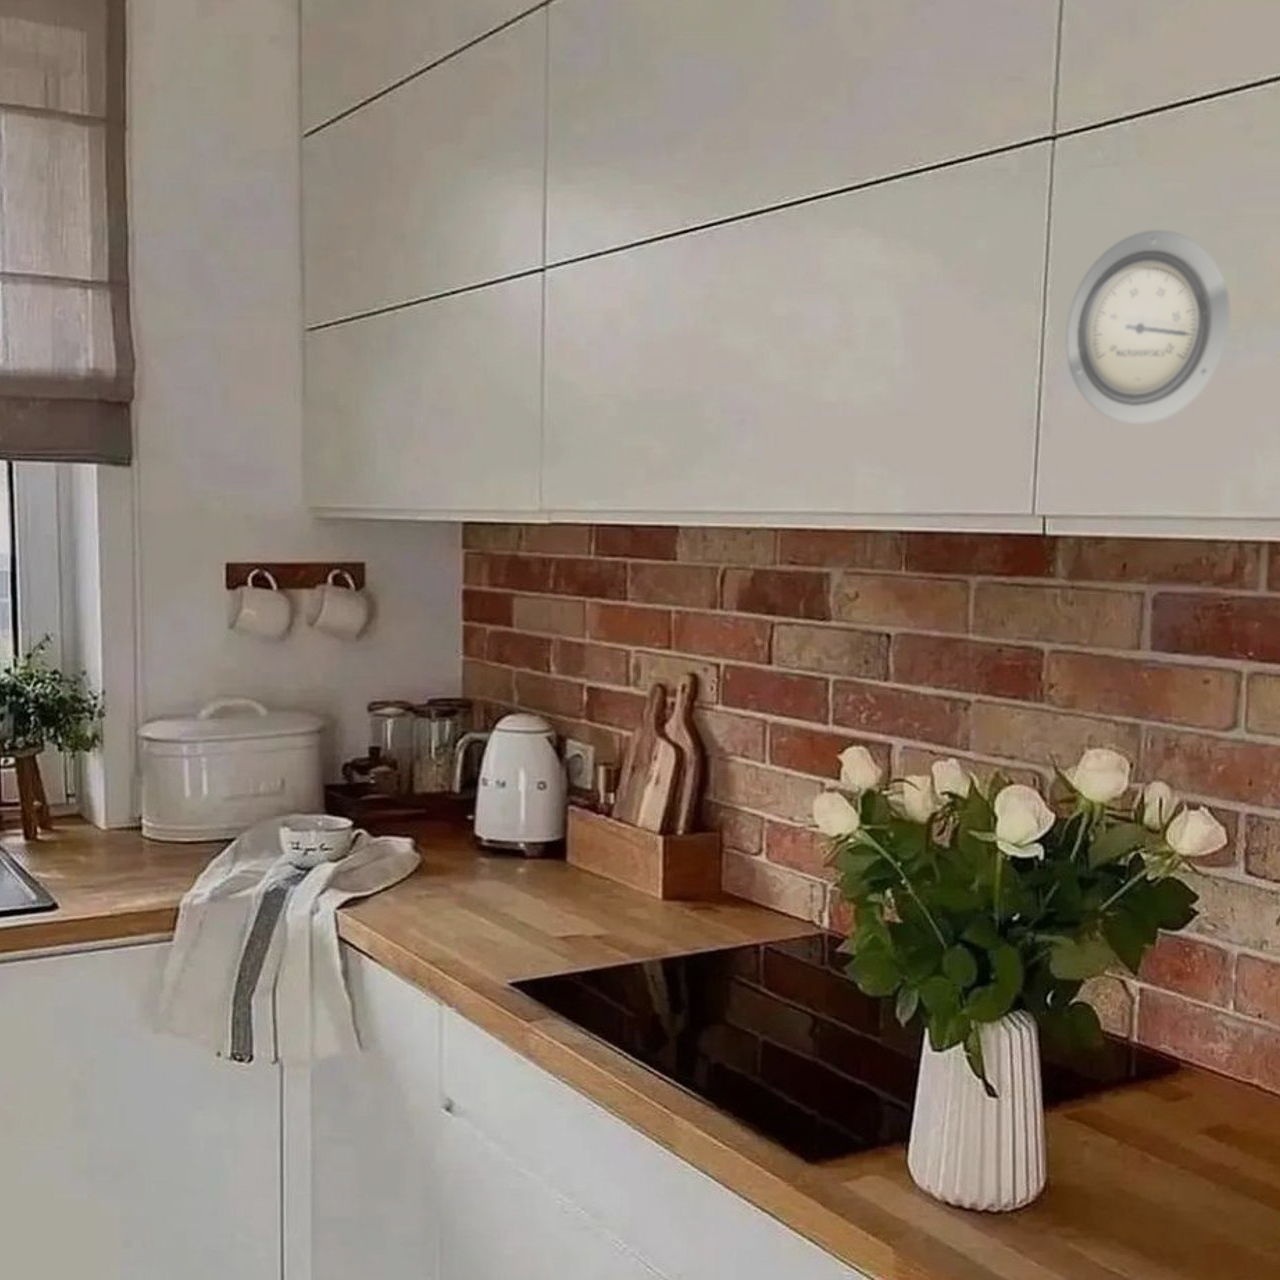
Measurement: 22.5 µA
